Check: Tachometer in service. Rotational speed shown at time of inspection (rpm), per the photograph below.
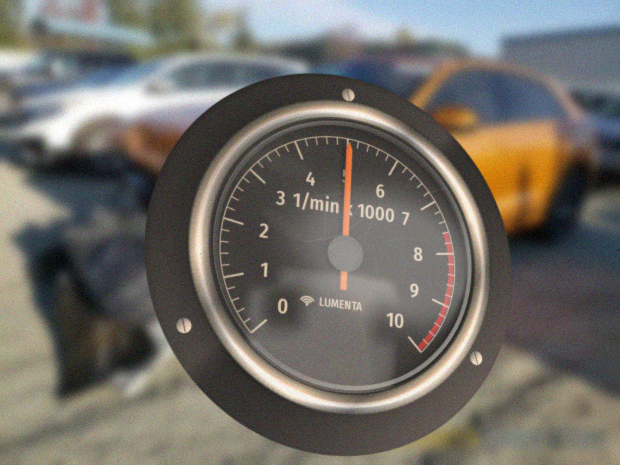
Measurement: 5000 rpm
